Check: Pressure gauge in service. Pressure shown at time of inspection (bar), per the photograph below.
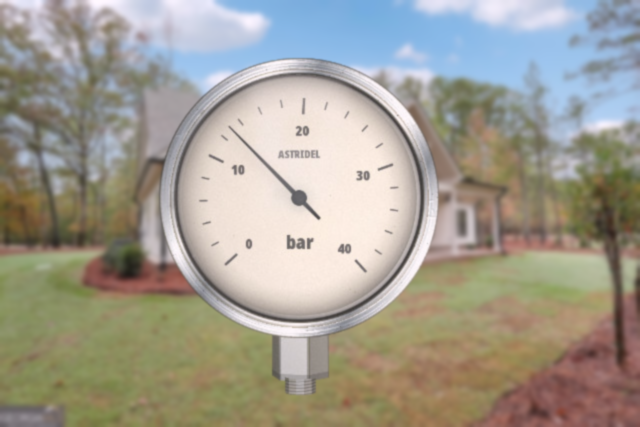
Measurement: 13 bar
